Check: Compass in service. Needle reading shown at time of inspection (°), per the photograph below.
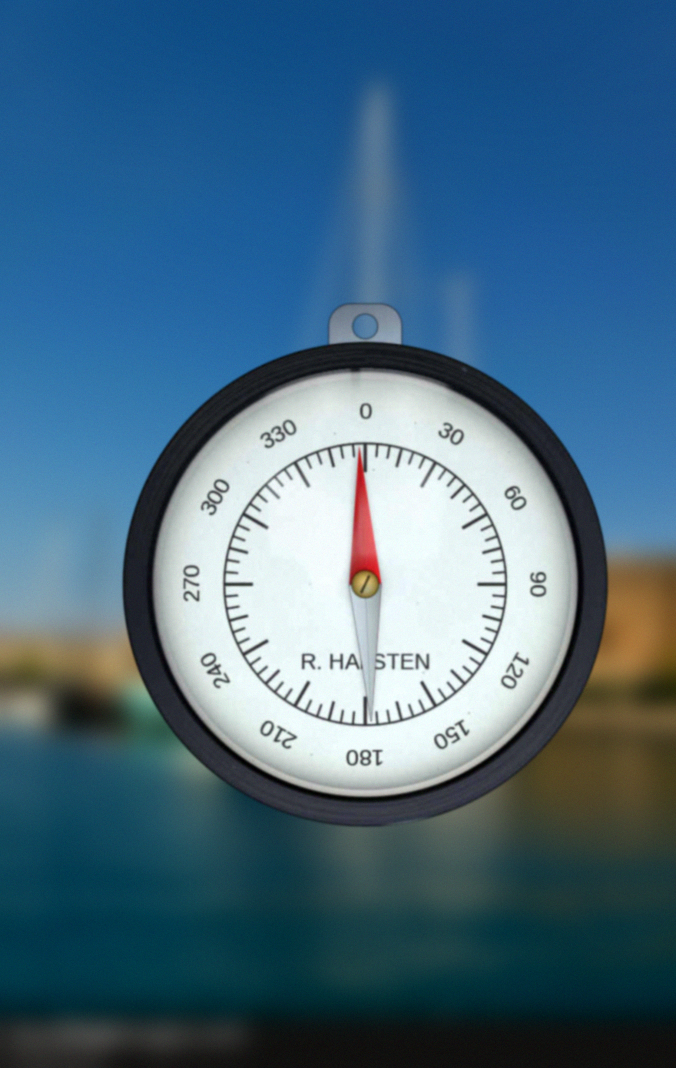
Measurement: 357.5 °
